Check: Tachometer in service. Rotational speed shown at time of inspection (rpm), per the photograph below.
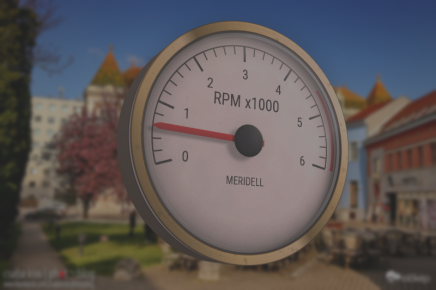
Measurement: 600 rpm
